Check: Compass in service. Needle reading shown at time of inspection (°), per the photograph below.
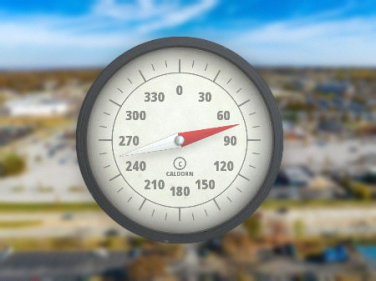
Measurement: 75 °
